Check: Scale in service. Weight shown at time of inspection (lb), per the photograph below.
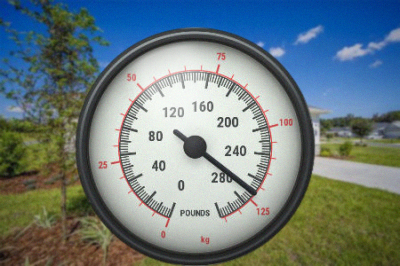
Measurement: 270 lb
